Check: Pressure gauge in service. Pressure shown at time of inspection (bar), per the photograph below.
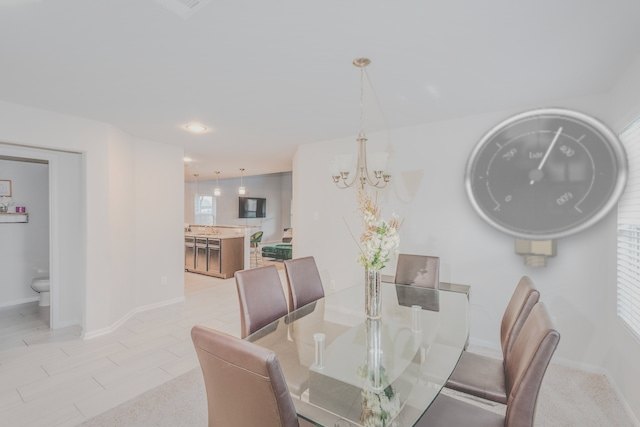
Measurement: 350 bar
